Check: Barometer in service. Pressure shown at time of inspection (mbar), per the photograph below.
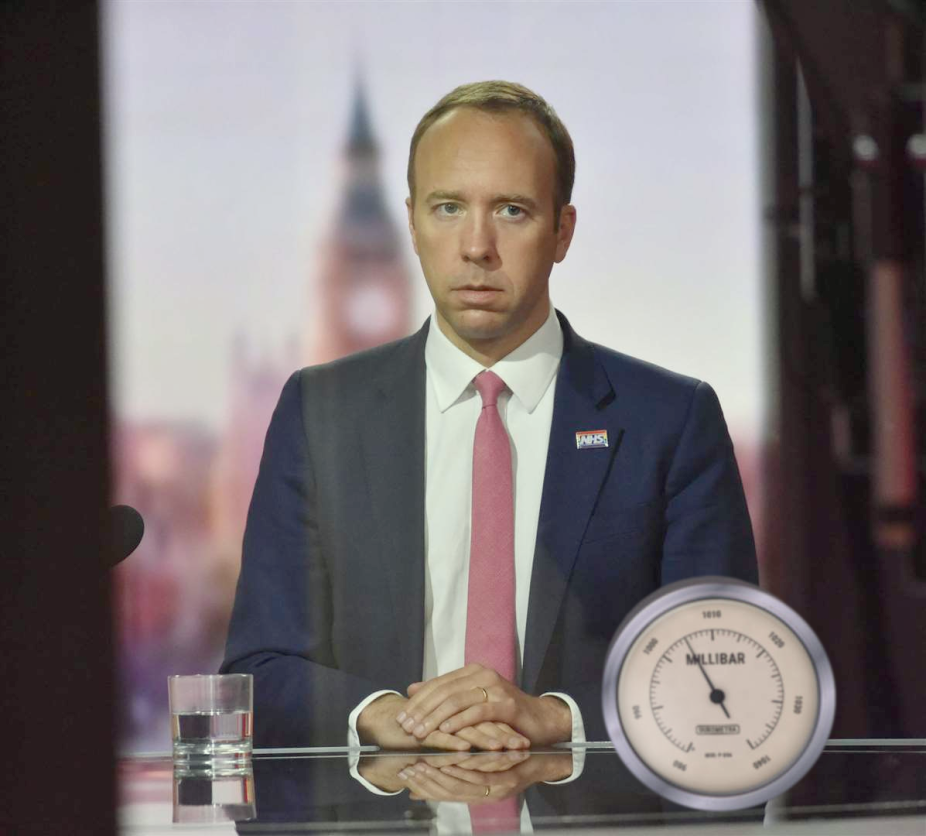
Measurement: 1005 mbar
